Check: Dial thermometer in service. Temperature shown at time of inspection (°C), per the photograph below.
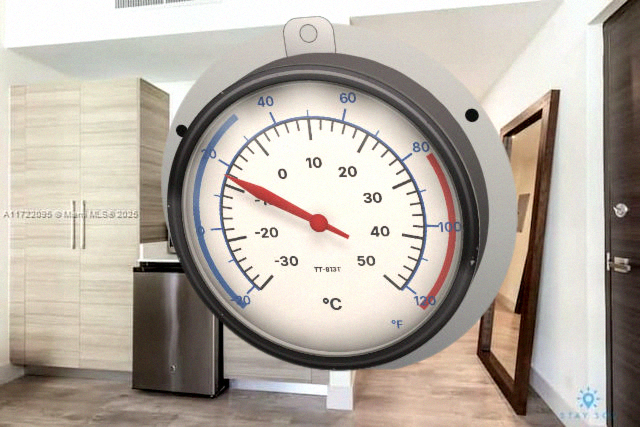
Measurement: -8 °C
